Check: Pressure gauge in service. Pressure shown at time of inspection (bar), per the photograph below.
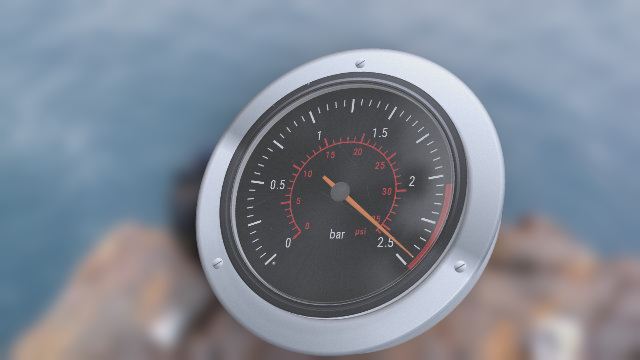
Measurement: 2.45 bar
